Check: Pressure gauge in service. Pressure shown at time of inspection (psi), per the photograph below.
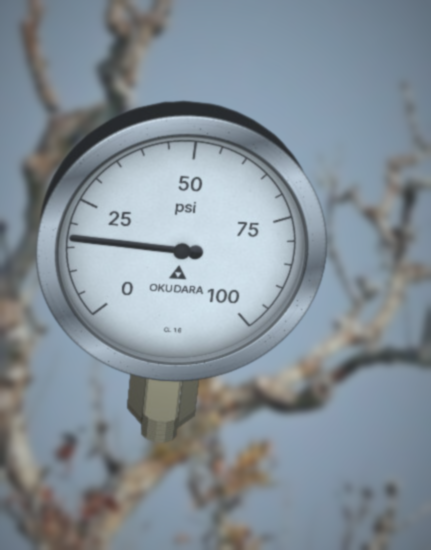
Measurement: 17.5 psi
